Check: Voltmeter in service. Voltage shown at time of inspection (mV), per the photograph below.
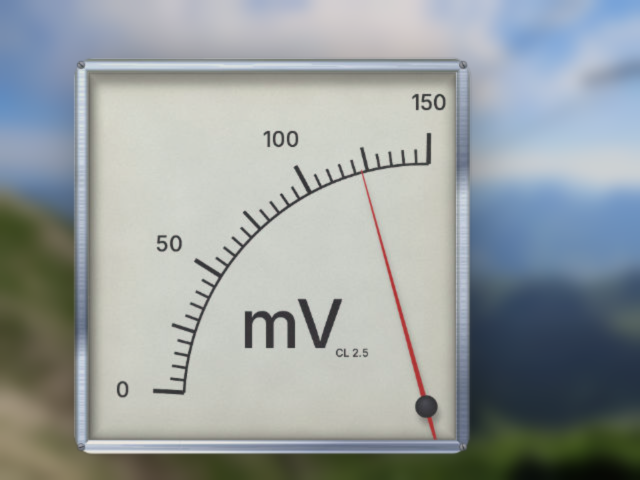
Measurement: 122.5 mV
